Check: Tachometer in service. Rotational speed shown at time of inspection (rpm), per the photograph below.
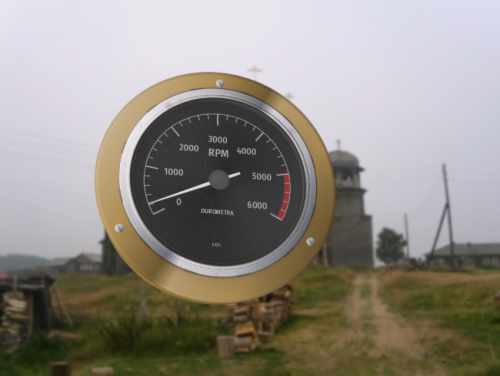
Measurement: 200 rpm
